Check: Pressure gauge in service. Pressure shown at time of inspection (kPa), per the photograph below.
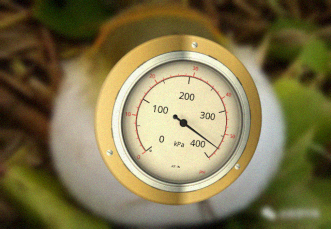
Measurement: 375 kPa
